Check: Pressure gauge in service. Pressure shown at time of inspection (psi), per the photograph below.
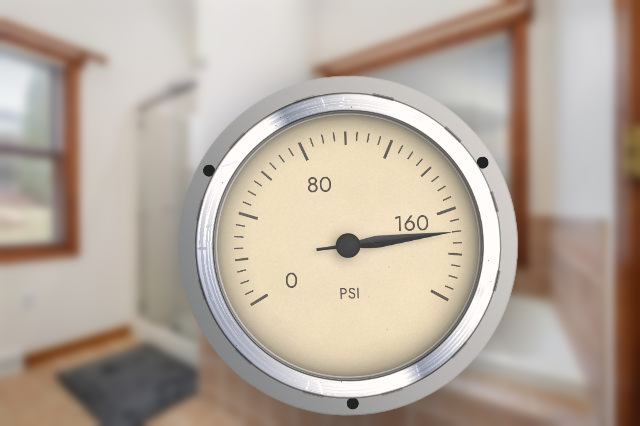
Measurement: 170 psi
